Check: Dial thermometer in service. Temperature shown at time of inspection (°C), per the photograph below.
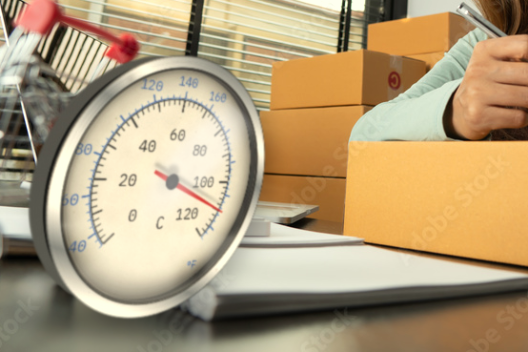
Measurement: 110 °C
